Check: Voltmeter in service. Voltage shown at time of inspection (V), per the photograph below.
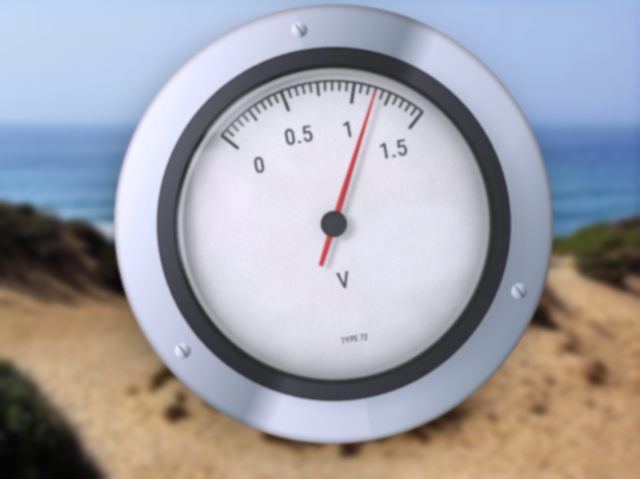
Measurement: 1.15 V
